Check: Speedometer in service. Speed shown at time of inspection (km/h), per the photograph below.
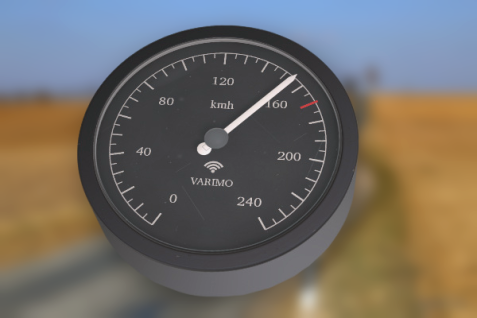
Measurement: 155 km/h
